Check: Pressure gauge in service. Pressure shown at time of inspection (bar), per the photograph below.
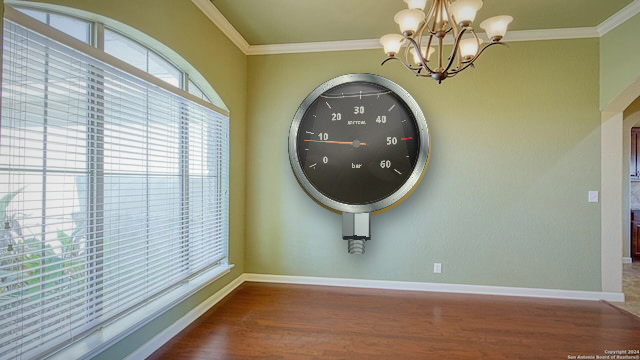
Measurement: 7.5 bar
